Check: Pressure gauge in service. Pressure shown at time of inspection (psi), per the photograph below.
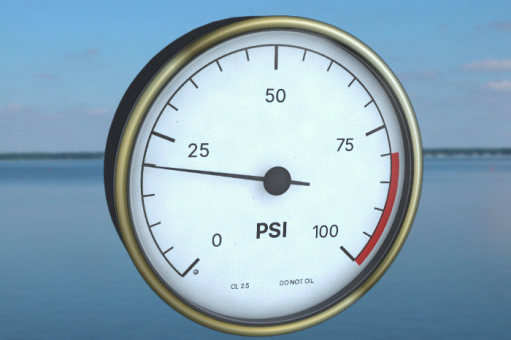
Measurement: 20 psi
